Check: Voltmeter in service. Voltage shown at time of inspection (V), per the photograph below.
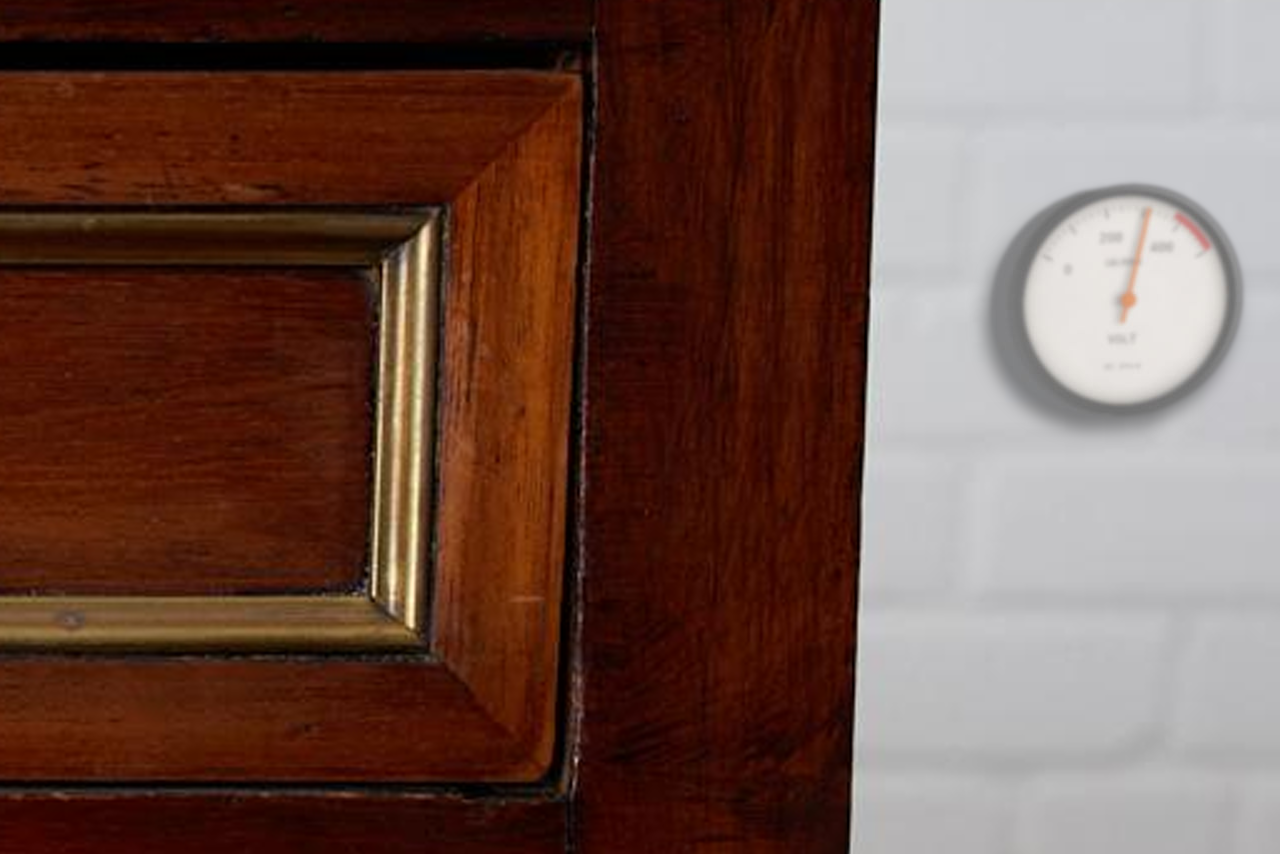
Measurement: 300 V
